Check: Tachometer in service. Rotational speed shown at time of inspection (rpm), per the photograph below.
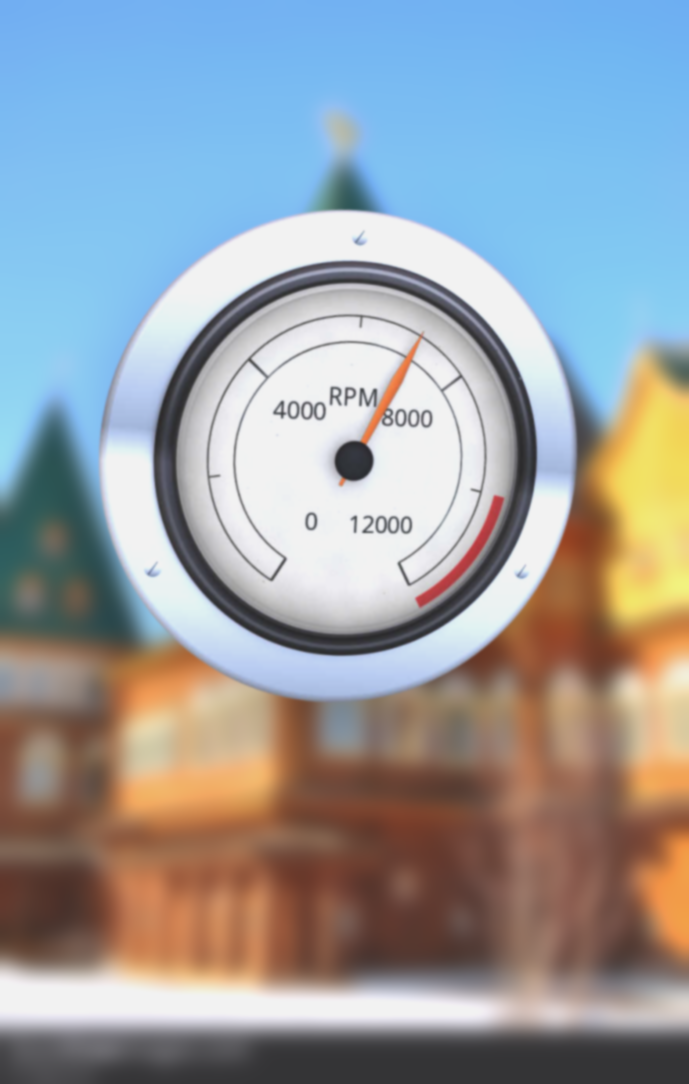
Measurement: 7000 rpm
